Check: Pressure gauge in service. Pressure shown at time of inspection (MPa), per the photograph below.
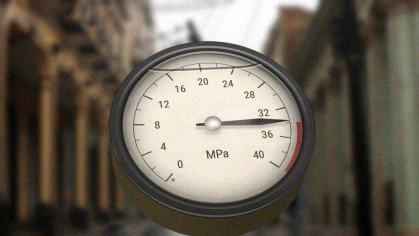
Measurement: 34 MPa
